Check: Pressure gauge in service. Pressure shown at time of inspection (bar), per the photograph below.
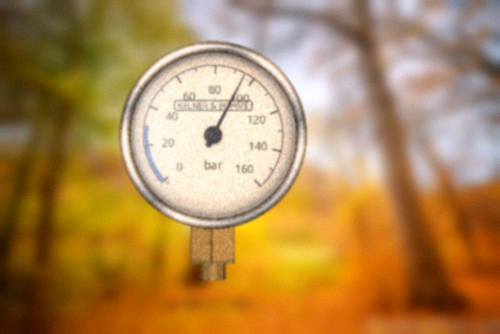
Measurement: 95 bar
